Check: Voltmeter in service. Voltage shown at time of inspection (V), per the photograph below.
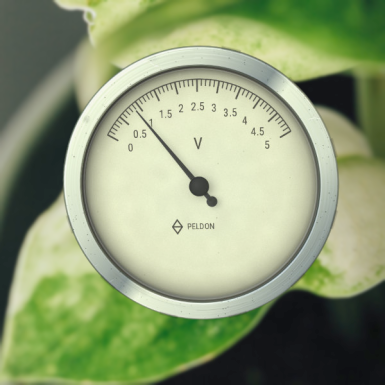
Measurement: 0.9 V
